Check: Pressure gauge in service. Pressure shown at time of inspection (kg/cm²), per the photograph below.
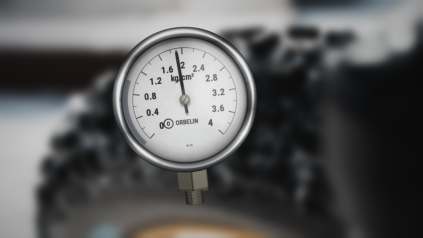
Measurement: 1.9 kg/cm²
